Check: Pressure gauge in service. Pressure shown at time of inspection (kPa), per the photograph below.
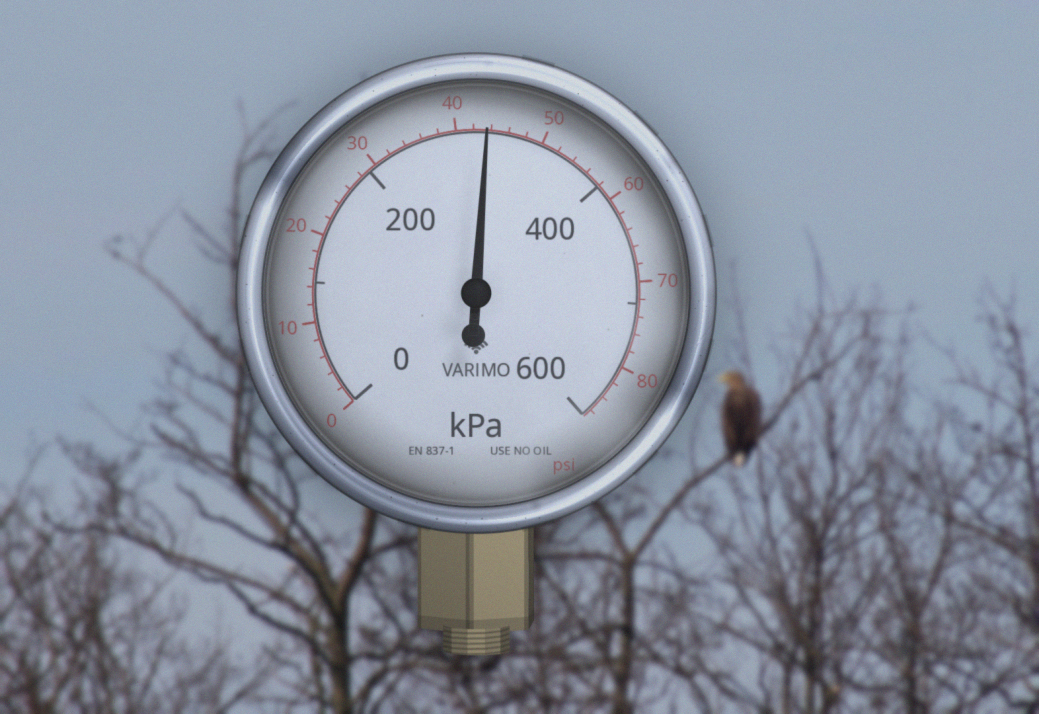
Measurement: 300 kPa
